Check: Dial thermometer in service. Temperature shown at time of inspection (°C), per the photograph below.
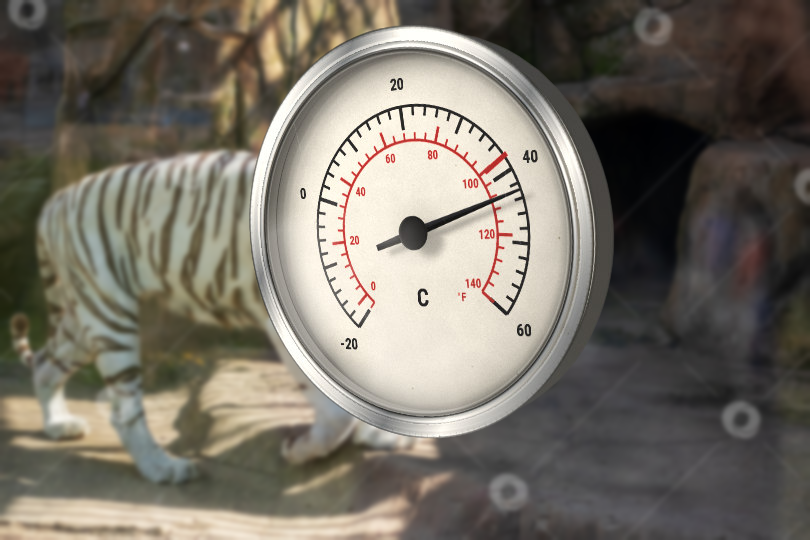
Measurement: 43 °C
